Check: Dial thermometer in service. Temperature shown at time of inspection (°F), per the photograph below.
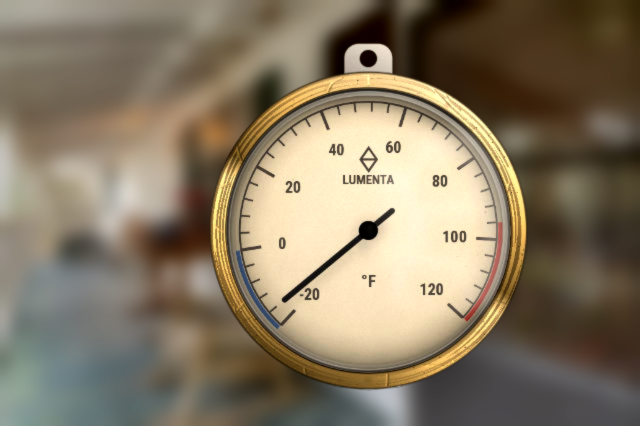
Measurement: -16 °F
